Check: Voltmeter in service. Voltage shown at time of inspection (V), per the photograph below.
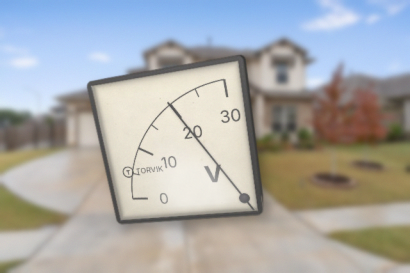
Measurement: 20 V
